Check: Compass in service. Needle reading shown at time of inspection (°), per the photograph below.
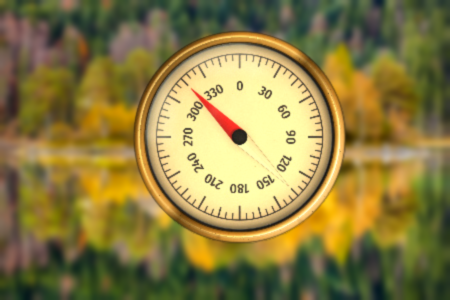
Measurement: 315 °
